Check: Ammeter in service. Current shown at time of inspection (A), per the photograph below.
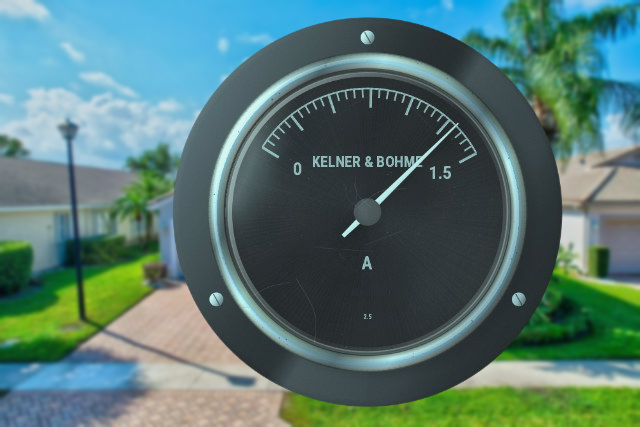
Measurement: 1.3 A
